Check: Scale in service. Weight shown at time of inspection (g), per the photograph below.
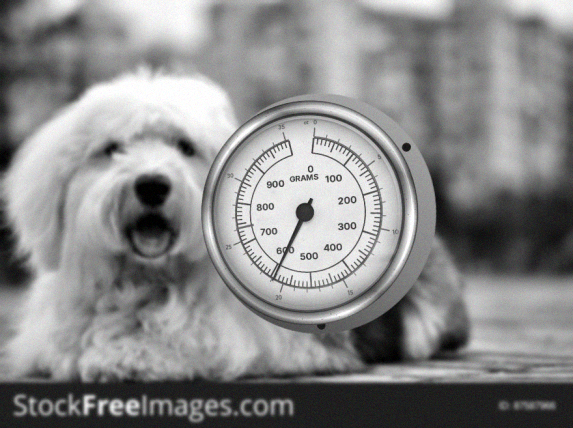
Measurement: 590 g
